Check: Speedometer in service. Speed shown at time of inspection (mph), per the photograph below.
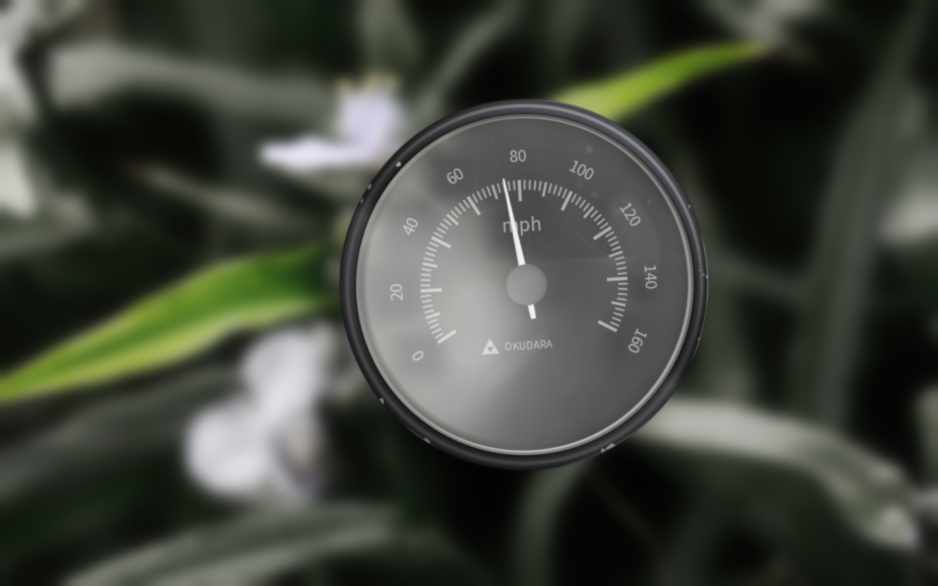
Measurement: 74 mph
